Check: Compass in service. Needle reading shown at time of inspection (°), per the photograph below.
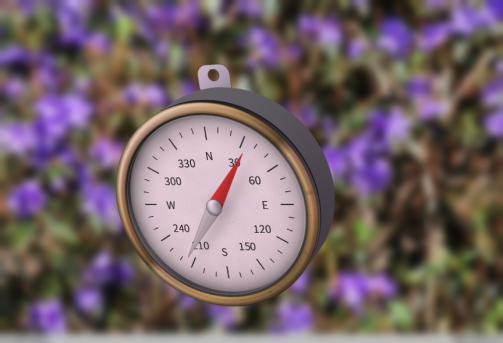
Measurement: 35 °
